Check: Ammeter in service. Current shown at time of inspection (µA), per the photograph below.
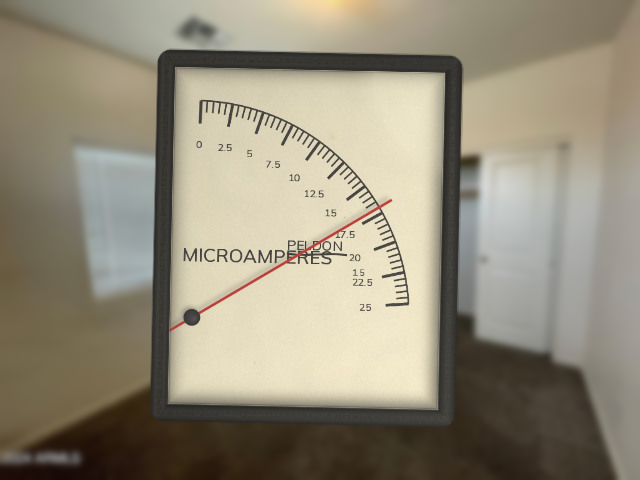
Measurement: 17 µA
